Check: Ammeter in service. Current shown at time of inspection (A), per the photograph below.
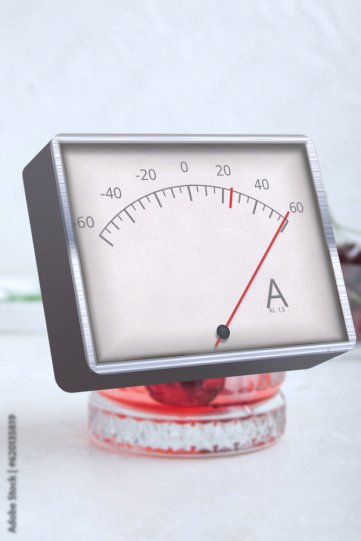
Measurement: 57.5 A
